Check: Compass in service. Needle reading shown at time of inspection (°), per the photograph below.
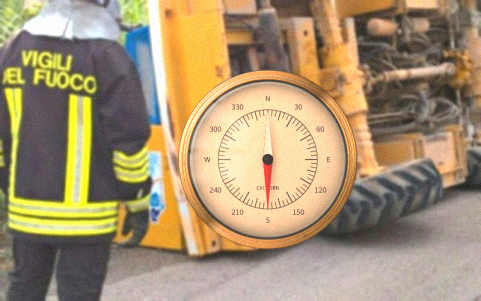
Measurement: 180 °
